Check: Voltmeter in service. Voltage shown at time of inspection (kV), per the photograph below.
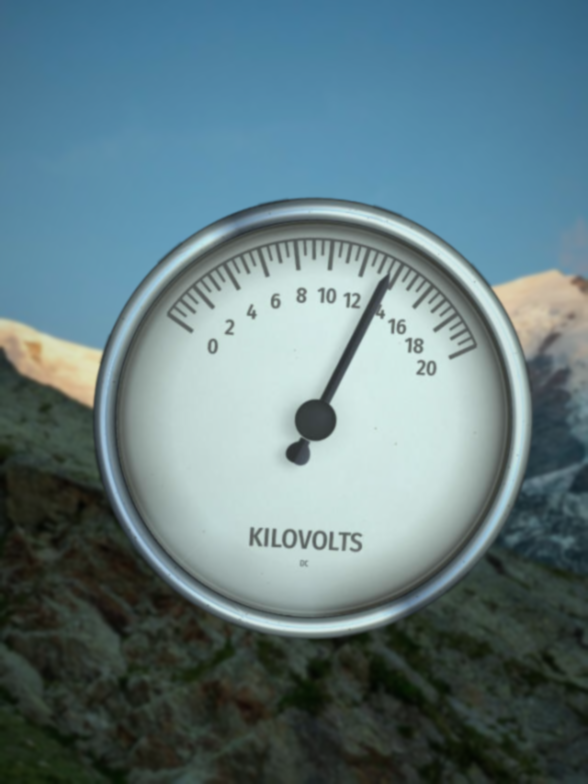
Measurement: 13.5 kV
